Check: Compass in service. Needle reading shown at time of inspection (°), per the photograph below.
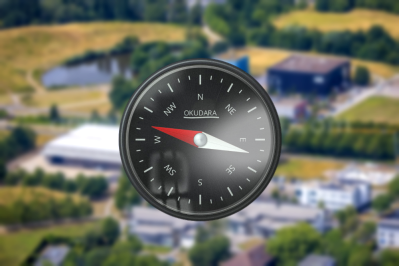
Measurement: 285 °
